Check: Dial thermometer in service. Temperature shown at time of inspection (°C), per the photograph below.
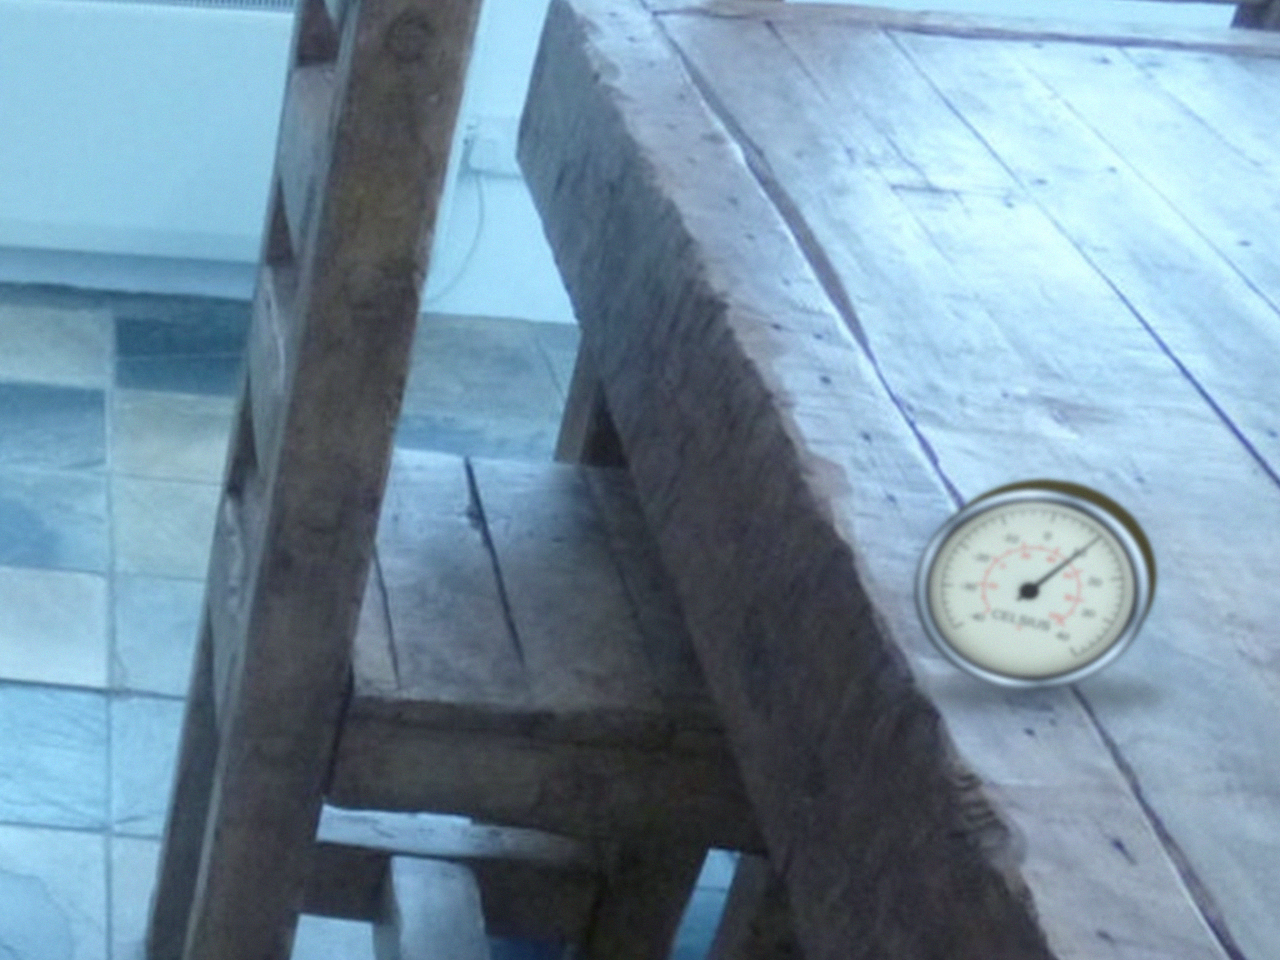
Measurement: 10 °C
